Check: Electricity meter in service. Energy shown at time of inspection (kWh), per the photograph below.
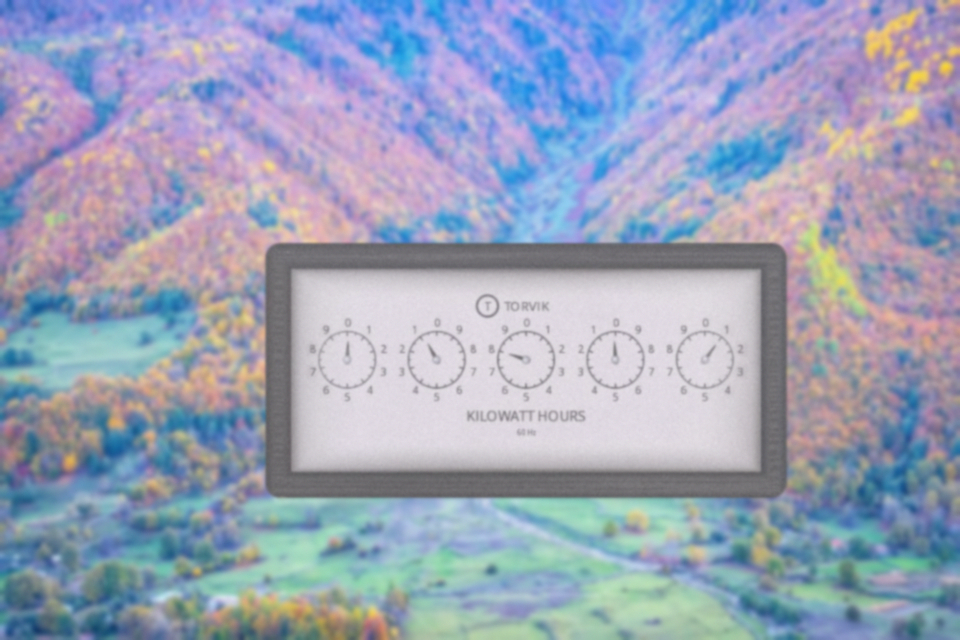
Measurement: 801 kWh
